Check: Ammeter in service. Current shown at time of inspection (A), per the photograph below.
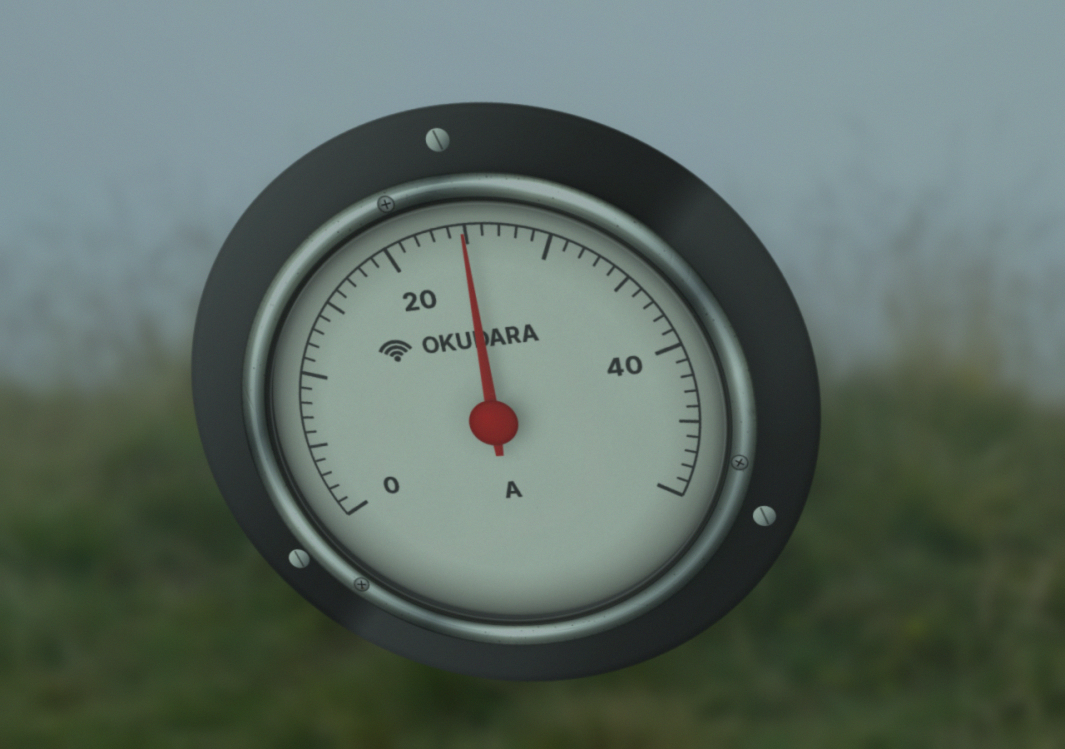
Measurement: 25 A
